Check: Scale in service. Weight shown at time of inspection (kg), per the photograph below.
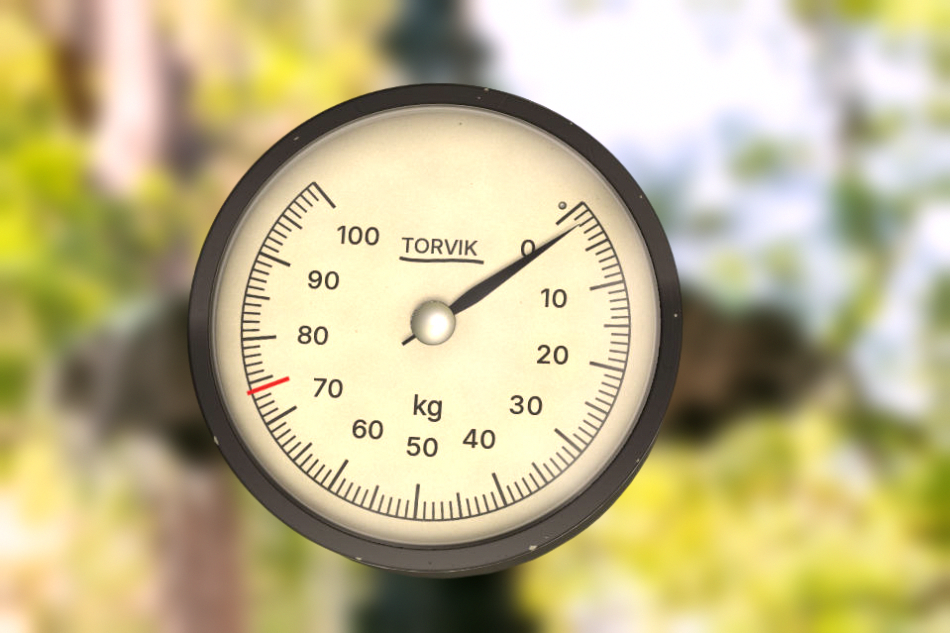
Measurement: 2 kg
